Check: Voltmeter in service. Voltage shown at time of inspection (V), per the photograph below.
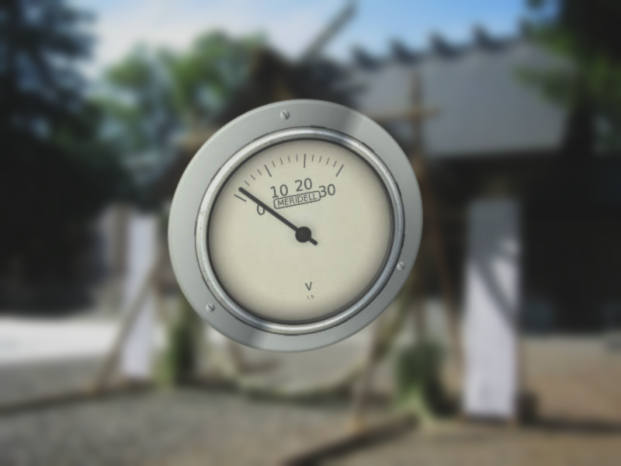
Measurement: 2 V
